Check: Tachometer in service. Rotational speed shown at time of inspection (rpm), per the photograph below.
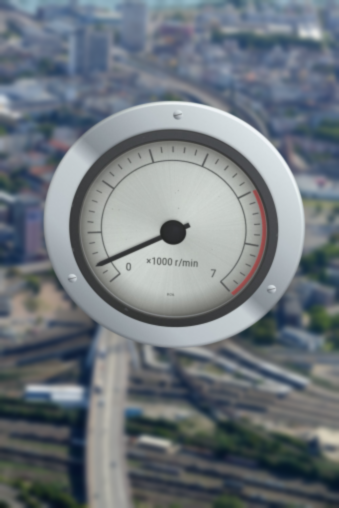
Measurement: 400 rpm
